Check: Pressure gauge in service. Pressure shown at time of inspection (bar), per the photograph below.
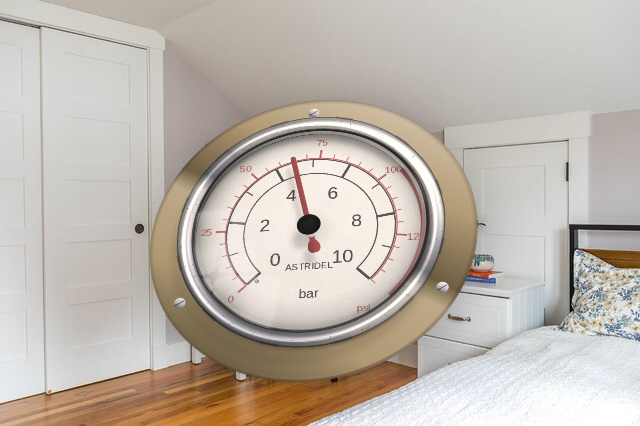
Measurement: 4.5 bar
